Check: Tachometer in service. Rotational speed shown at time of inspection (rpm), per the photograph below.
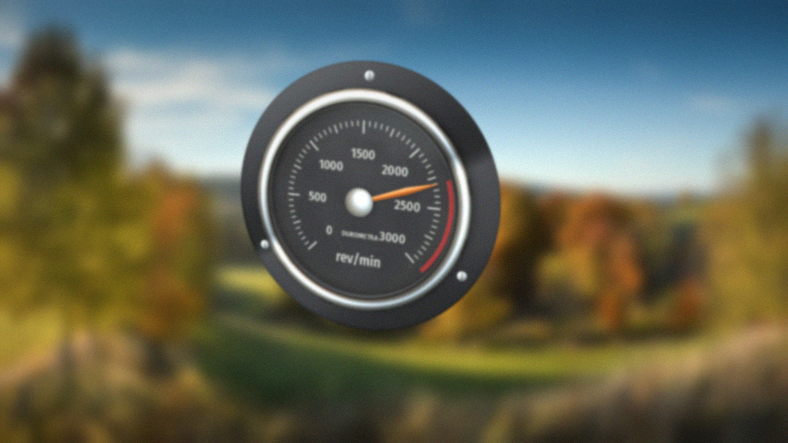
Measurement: 2300 rpm
